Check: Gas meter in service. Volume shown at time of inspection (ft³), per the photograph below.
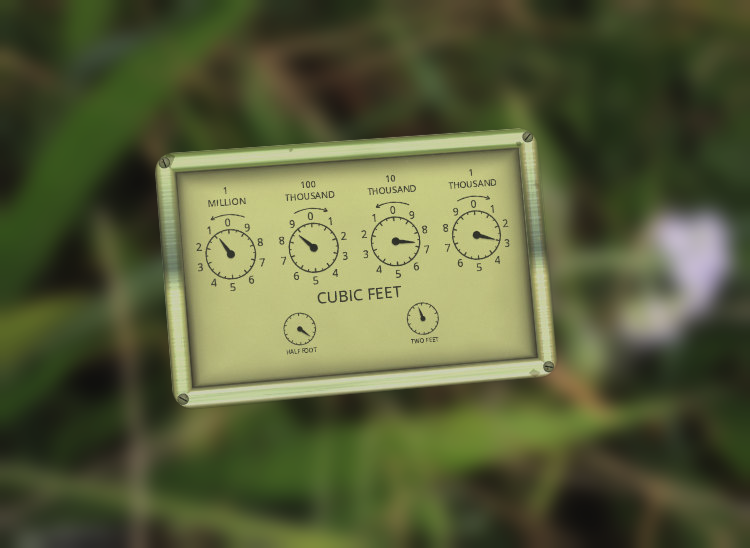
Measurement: 87300 ft³
